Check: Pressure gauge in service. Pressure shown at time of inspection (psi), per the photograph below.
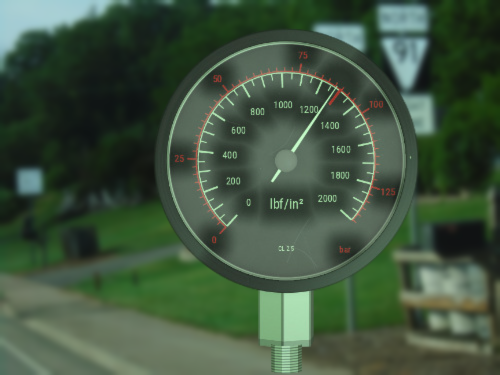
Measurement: 1275 psi
